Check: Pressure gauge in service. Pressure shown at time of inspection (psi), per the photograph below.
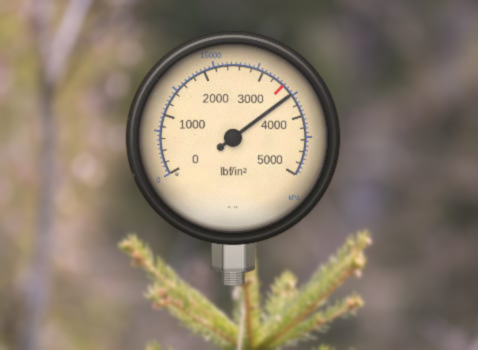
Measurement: 3600 psi
